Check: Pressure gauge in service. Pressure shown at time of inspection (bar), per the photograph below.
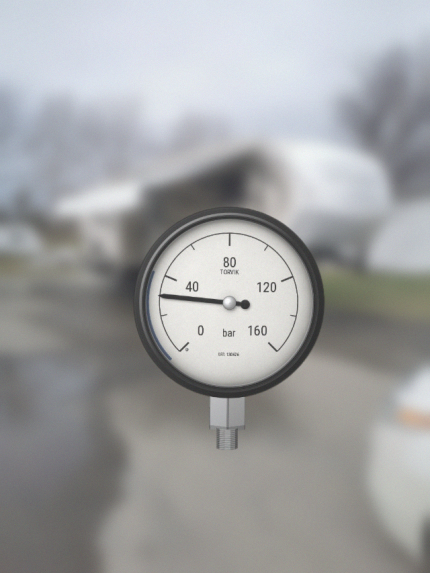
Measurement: 30 bar
